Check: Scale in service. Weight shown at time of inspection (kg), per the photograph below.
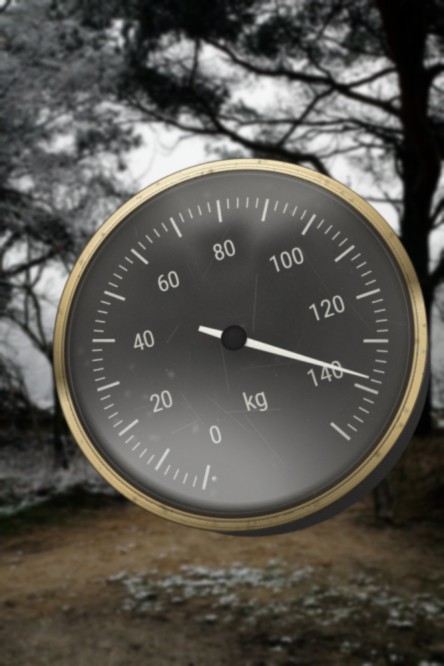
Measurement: 138 kg
